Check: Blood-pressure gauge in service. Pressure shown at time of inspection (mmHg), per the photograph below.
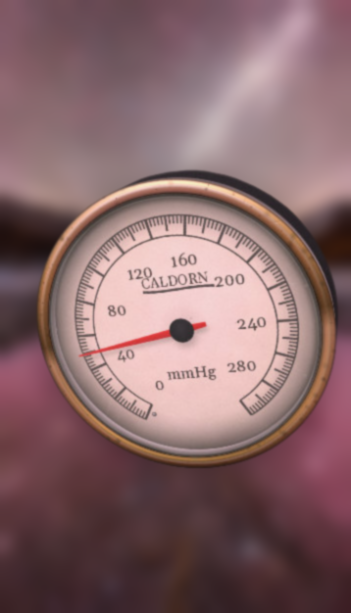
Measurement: 50 mmHg
